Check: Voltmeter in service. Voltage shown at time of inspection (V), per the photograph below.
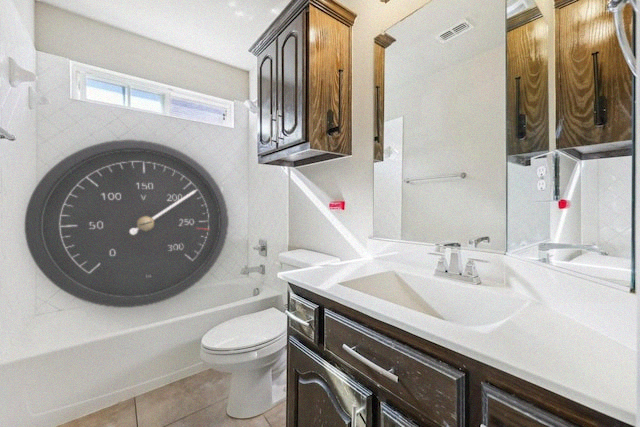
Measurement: 210 V
